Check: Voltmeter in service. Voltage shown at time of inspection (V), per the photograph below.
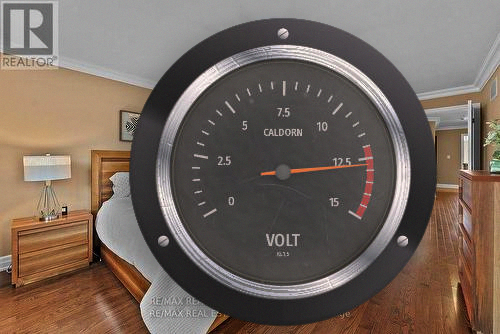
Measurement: 12.75 V
